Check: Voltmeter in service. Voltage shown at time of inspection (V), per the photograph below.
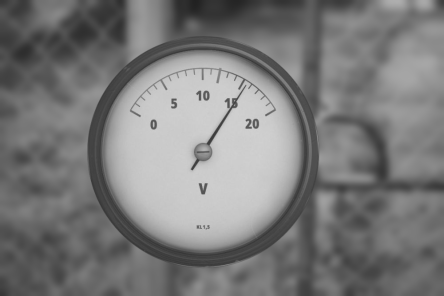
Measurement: 15.5 V
